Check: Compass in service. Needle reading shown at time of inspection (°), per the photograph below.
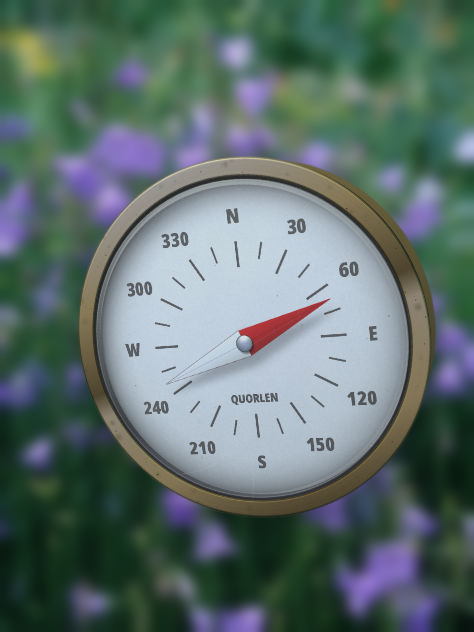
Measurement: 67.5 °
